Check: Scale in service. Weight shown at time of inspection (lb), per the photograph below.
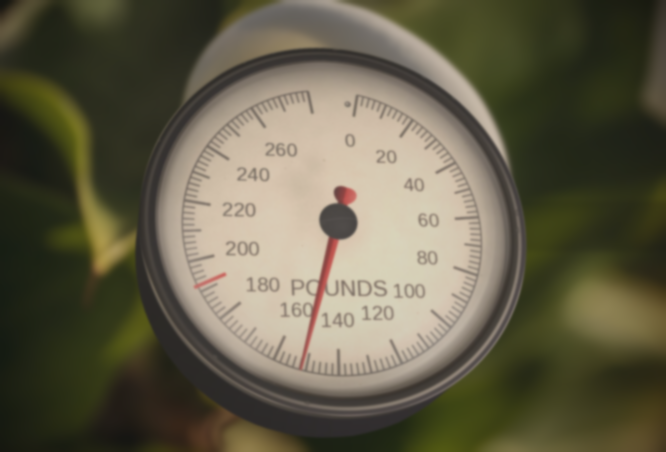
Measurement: 152 lb
